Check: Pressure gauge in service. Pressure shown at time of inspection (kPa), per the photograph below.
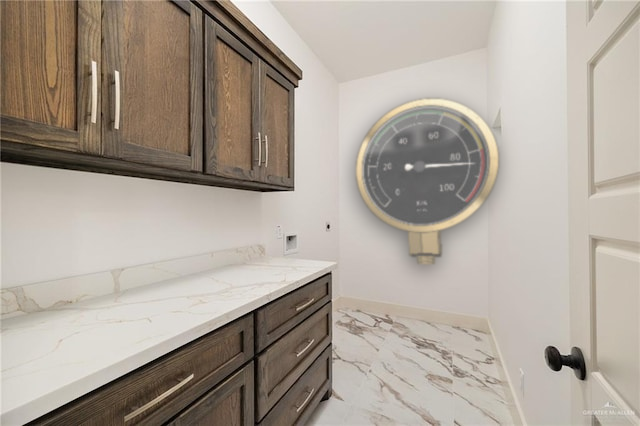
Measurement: 85 kPa
